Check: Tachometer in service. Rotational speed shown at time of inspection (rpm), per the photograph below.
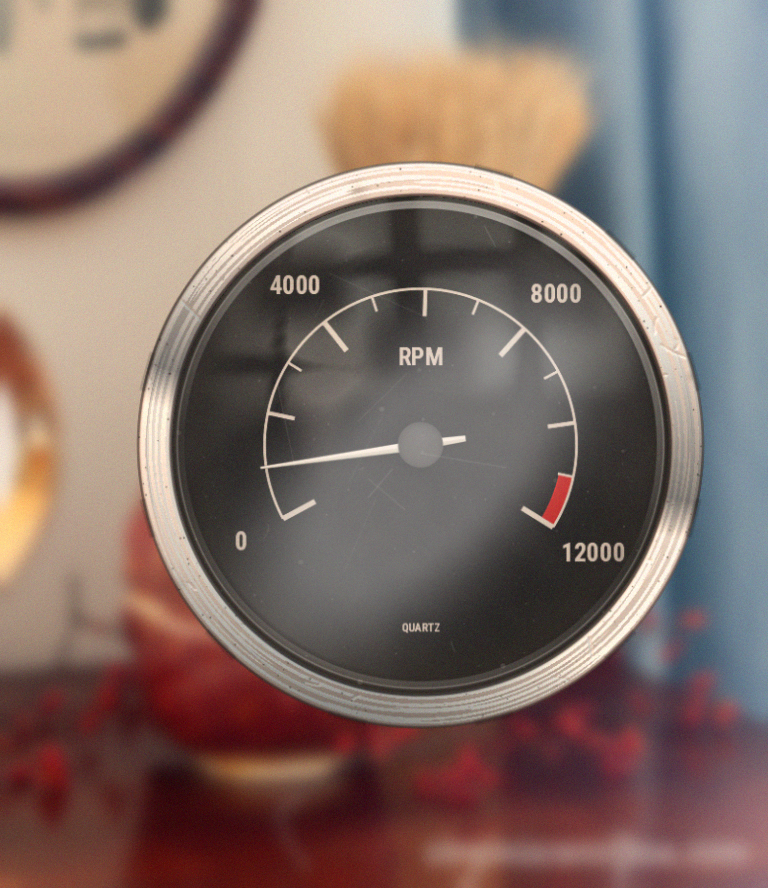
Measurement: 1000 rpm
